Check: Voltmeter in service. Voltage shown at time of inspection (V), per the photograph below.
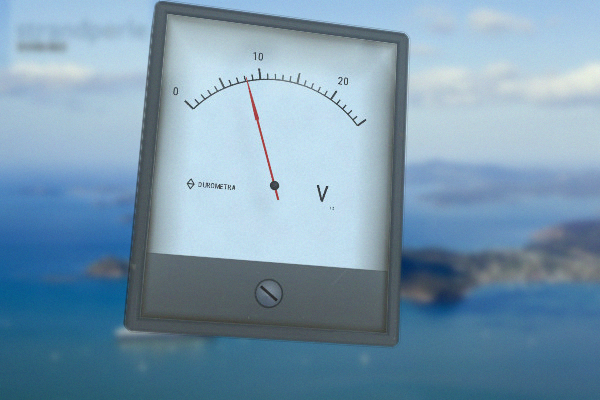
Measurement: 8 V
